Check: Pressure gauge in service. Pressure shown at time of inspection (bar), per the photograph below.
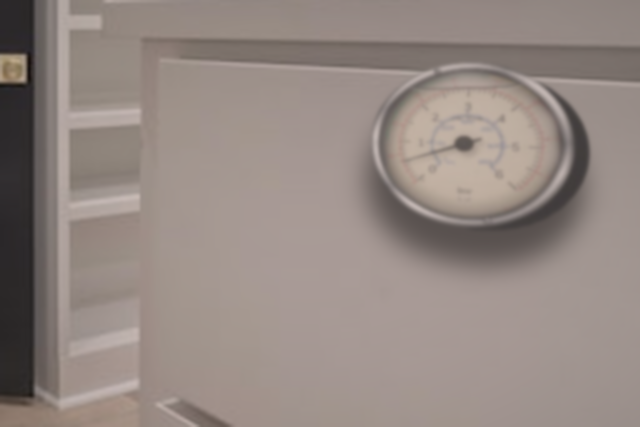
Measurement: 0.5 bar
